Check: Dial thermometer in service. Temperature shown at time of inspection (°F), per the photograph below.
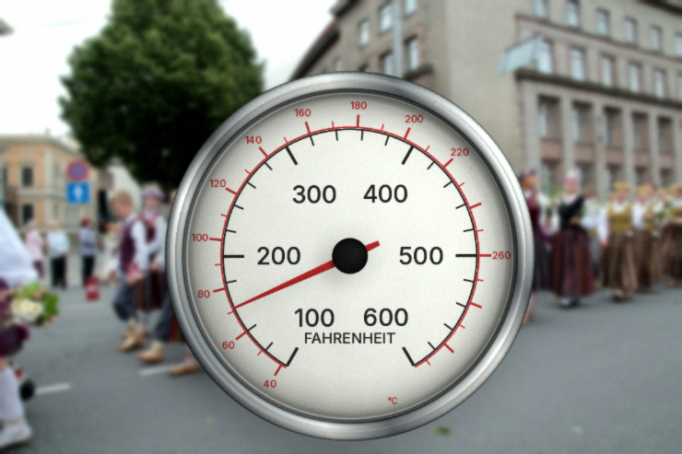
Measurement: 160 °F
